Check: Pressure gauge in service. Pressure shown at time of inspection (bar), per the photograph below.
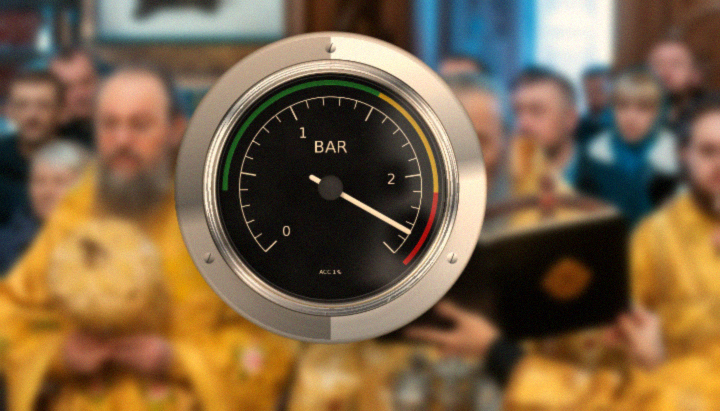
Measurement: 2.35 bar
